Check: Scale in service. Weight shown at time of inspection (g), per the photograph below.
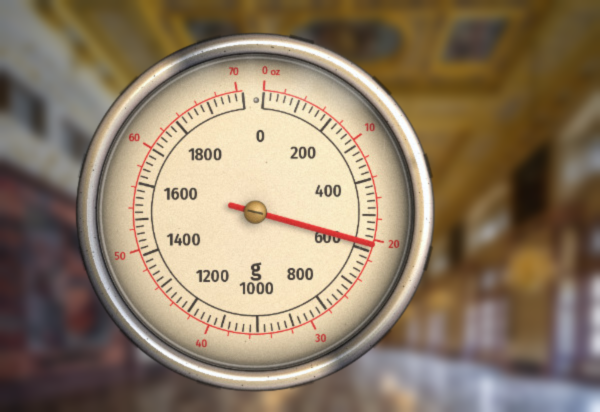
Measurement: 580 g
